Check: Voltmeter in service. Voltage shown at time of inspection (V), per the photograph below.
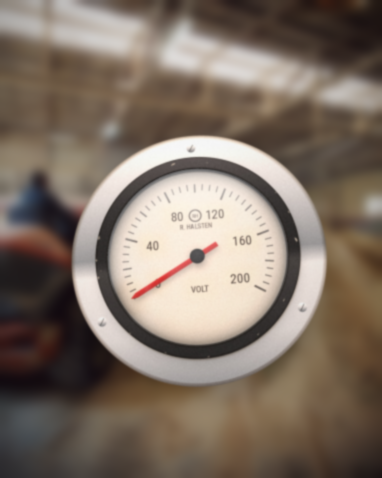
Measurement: 0 V
